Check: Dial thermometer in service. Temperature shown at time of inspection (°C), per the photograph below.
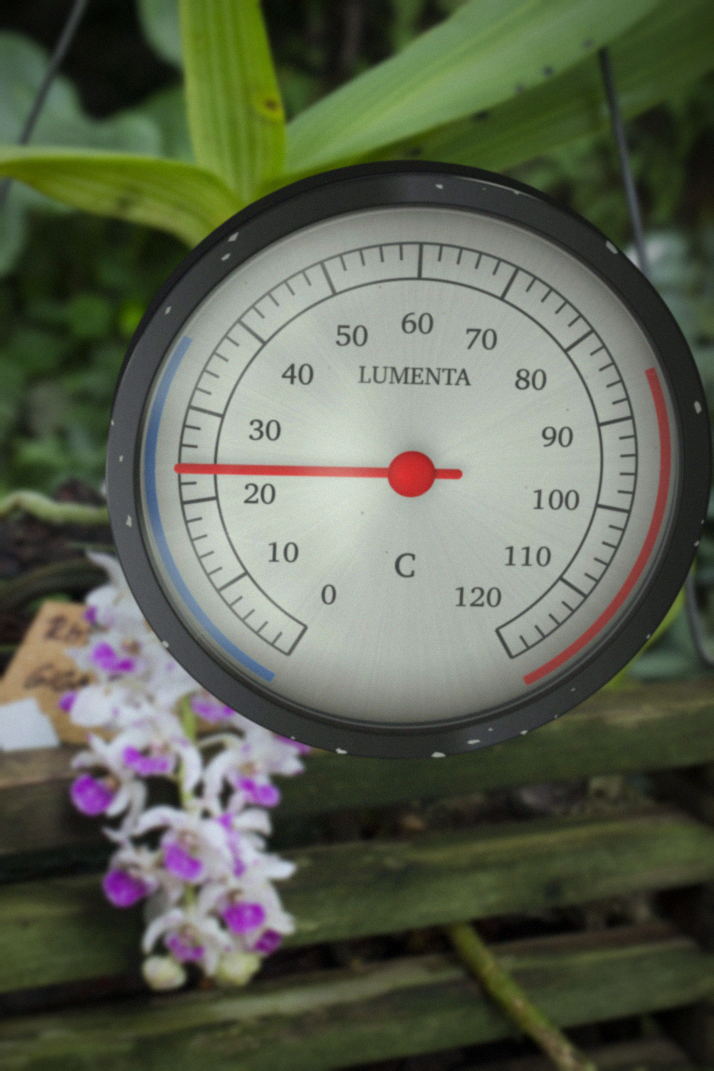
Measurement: 24 °C
